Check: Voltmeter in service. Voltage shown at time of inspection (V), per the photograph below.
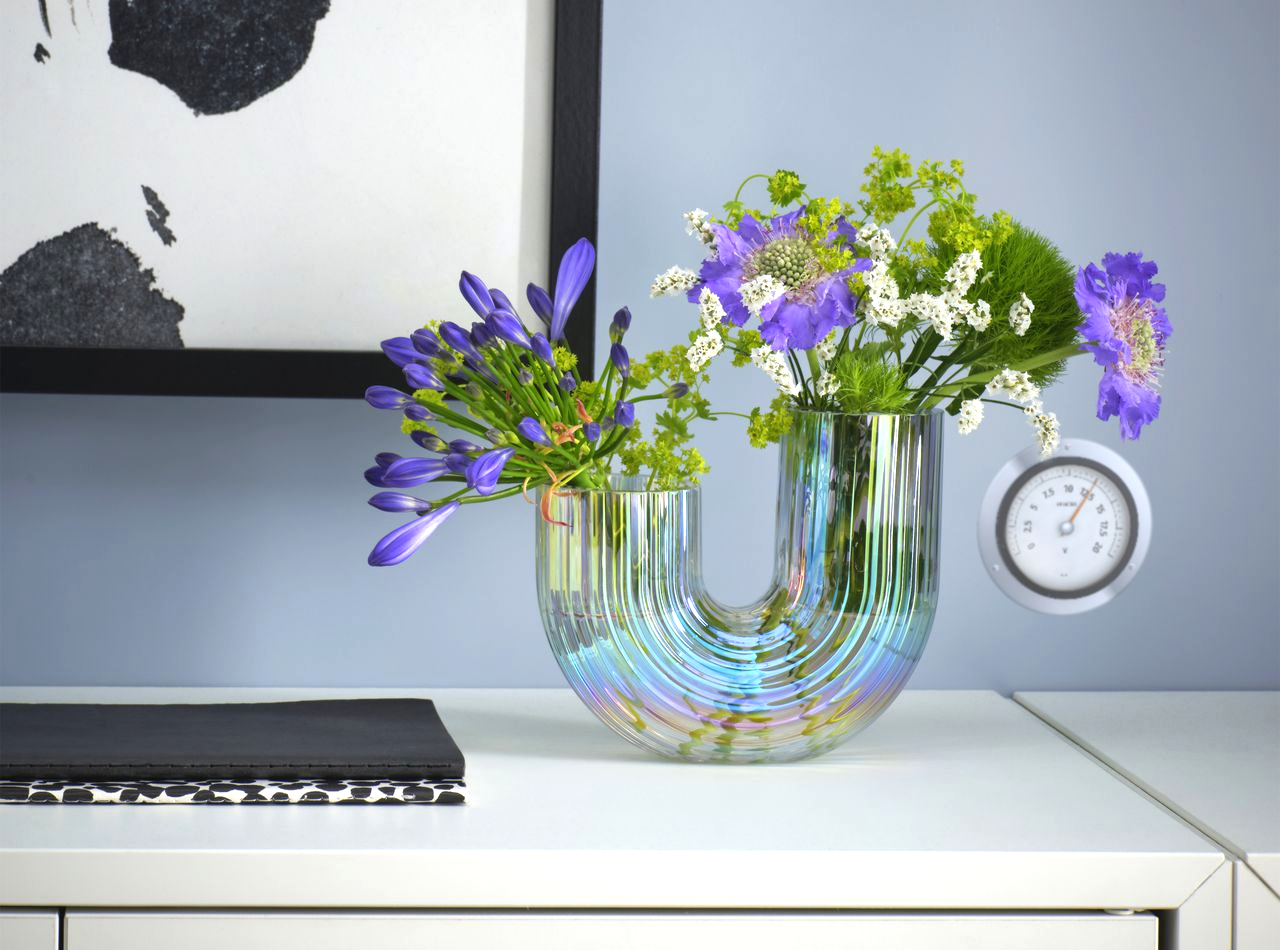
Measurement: 12.5 V
